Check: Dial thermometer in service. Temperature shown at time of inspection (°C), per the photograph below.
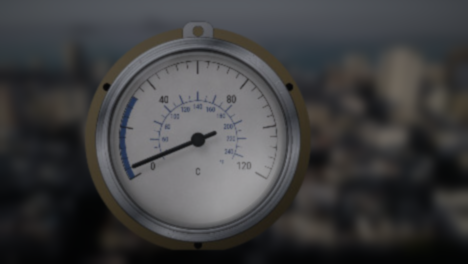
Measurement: 4 °C
